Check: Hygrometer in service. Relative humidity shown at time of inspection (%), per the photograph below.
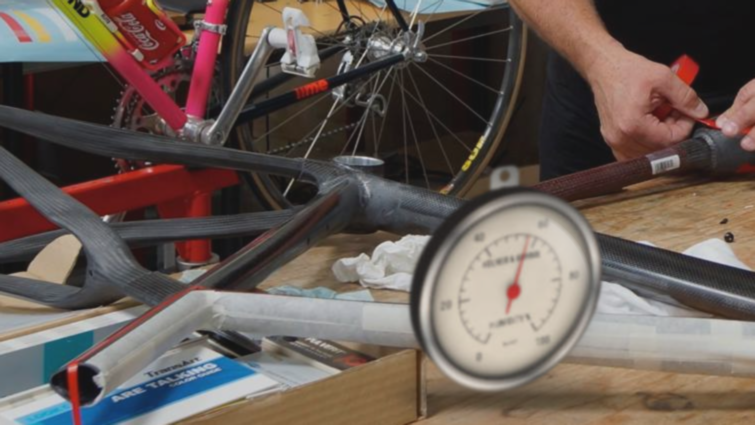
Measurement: 56 %
